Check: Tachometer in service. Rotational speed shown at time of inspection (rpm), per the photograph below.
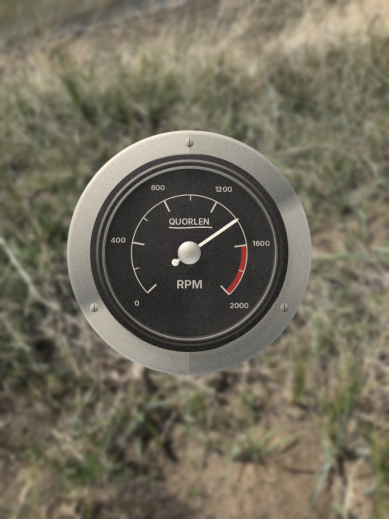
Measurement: 1400 rpm
